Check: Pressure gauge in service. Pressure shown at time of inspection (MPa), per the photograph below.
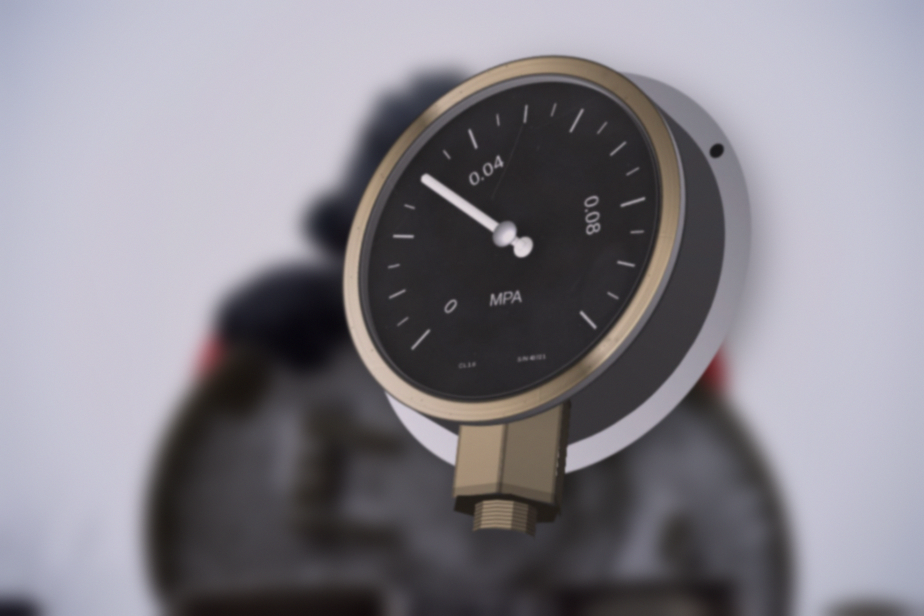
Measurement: 0.03 MPa
